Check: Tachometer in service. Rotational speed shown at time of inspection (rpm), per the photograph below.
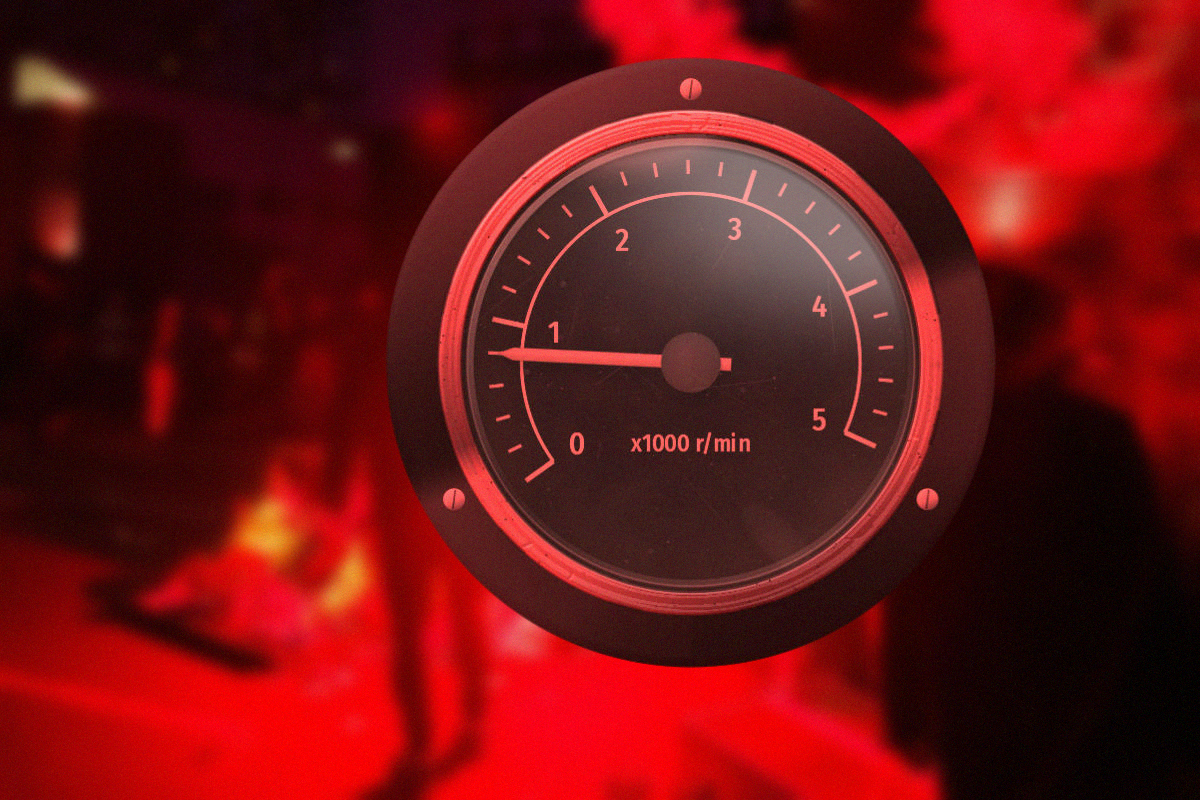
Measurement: 800 rpm
